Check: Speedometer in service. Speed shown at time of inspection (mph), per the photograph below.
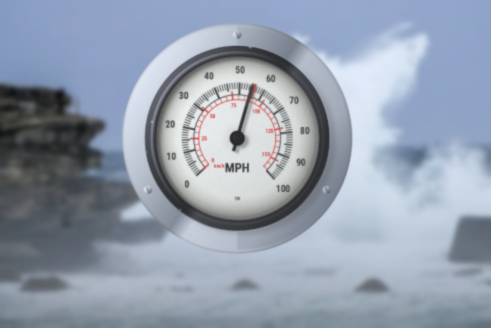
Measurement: 55 mph
